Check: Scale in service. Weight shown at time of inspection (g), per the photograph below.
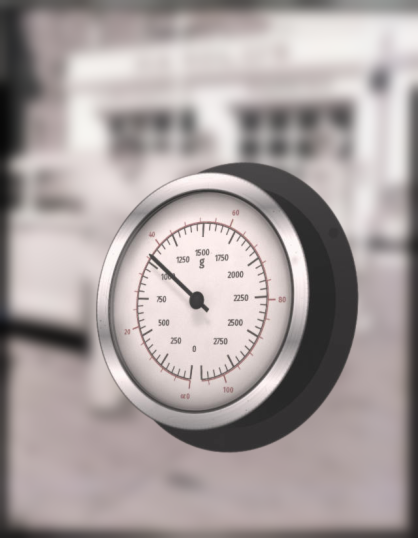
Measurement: 1050 g
